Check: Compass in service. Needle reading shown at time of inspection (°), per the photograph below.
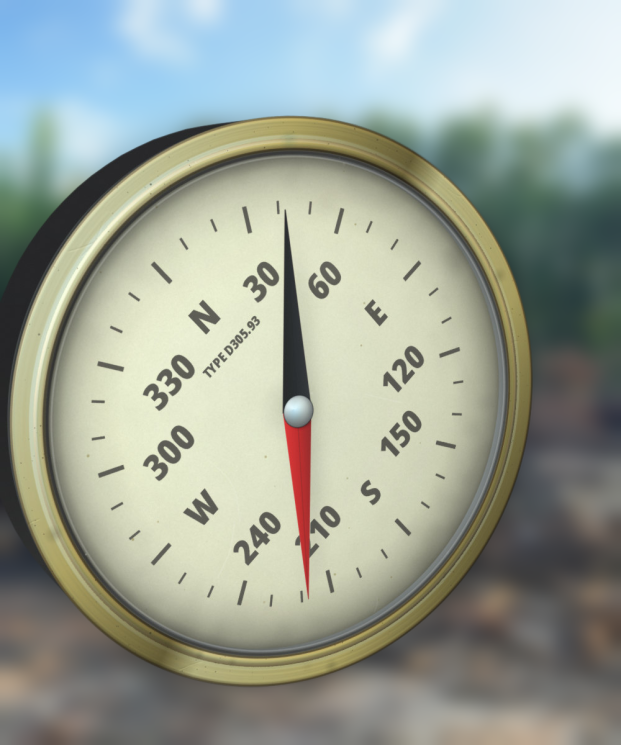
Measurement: 220 °
